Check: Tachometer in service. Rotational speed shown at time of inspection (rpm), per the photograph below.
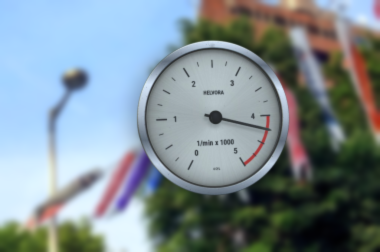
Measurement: 4250 rpm
